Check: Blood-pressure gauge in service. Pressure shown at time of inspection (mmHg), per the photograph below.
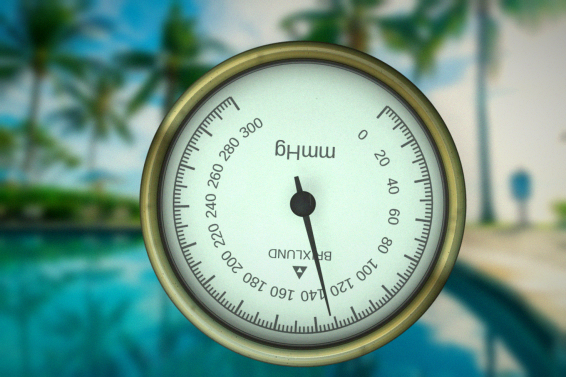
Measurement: 132 mmHg
